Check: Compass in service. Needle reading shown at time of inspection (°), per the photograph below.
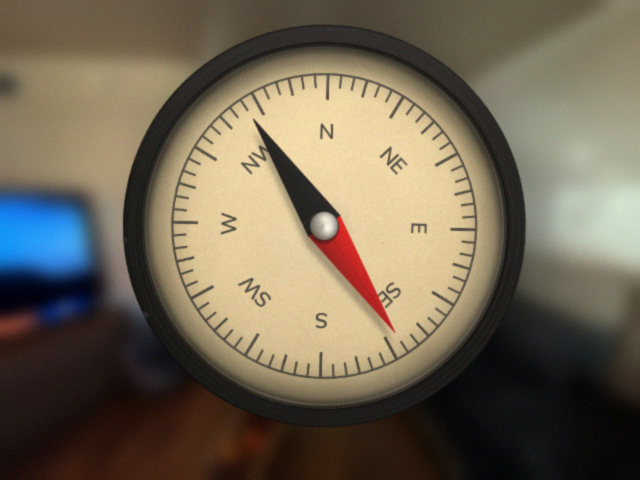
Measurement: 145 °
